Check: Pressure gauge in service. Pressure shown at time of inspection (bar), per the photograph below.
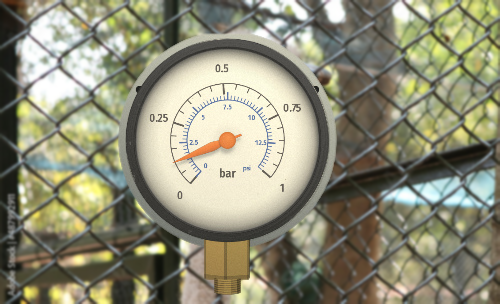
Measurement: 0.1 bar
